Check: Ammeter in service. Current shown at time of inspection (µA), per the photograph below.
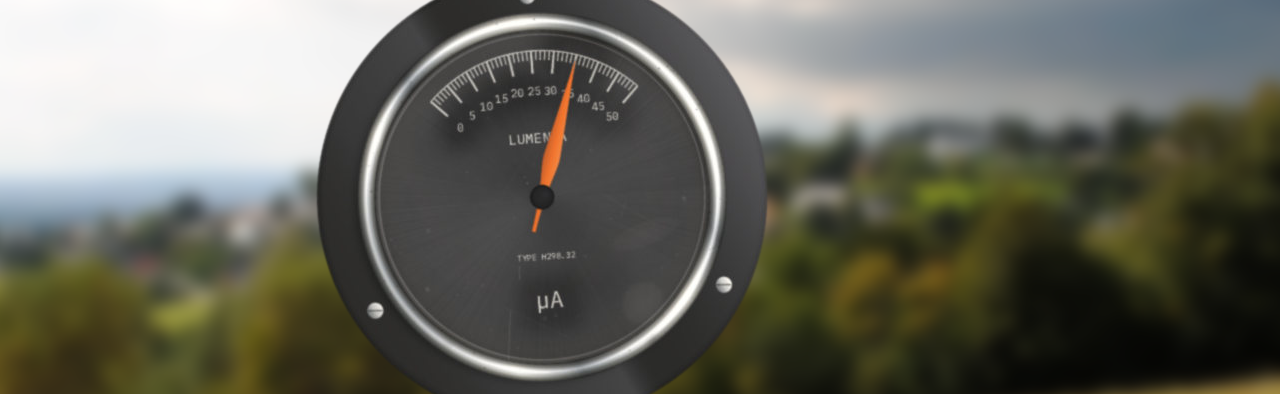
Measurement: 35 µA
